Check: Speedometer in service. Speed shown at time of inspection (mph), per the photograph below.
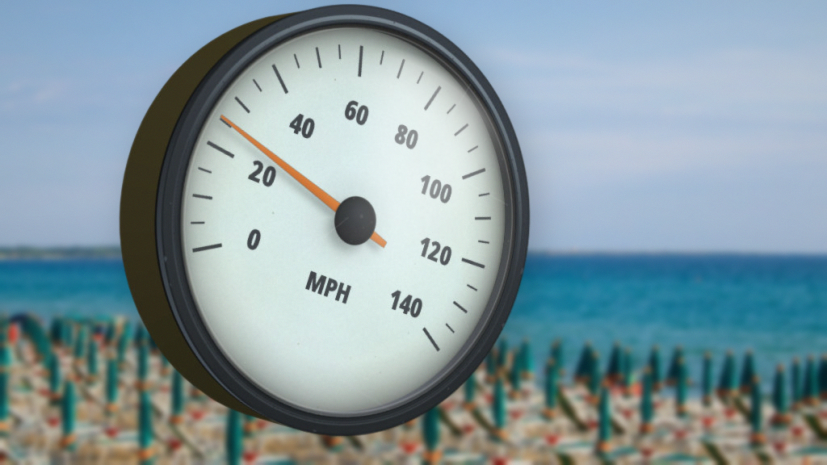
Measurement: 25 mph
